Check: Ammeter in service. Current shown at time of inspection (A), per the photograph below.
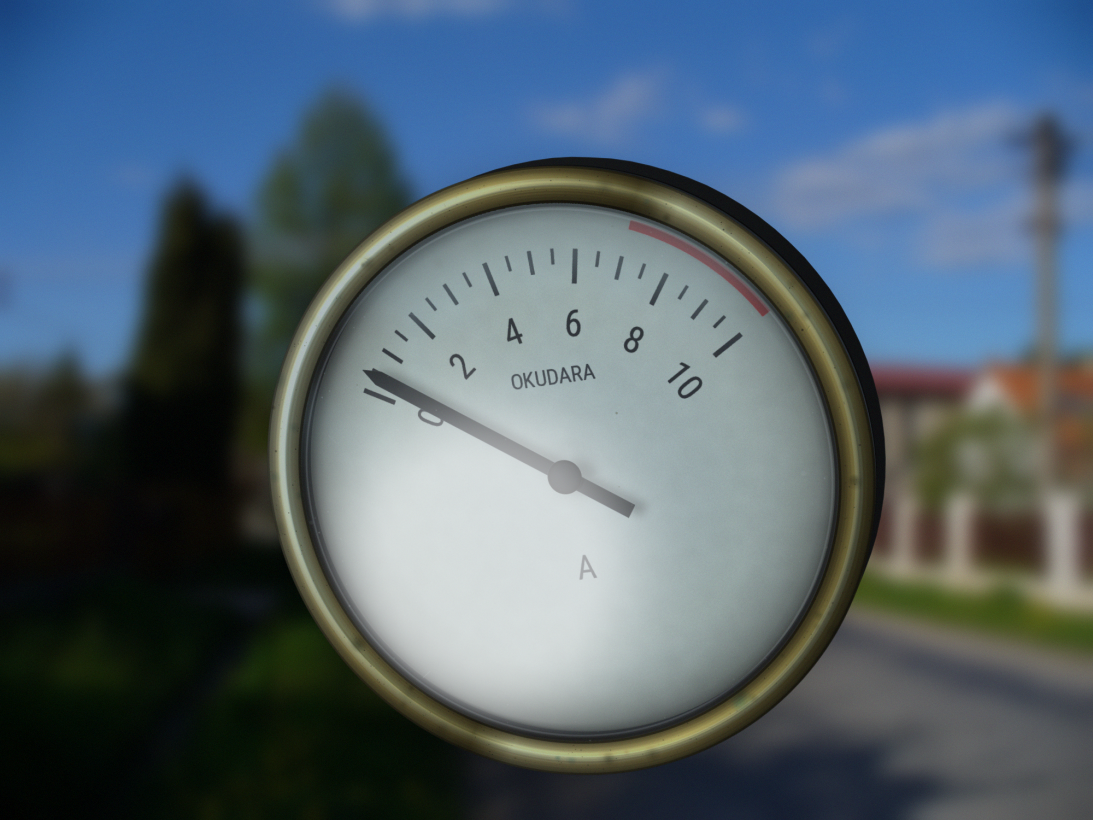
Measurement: 0.5 A
